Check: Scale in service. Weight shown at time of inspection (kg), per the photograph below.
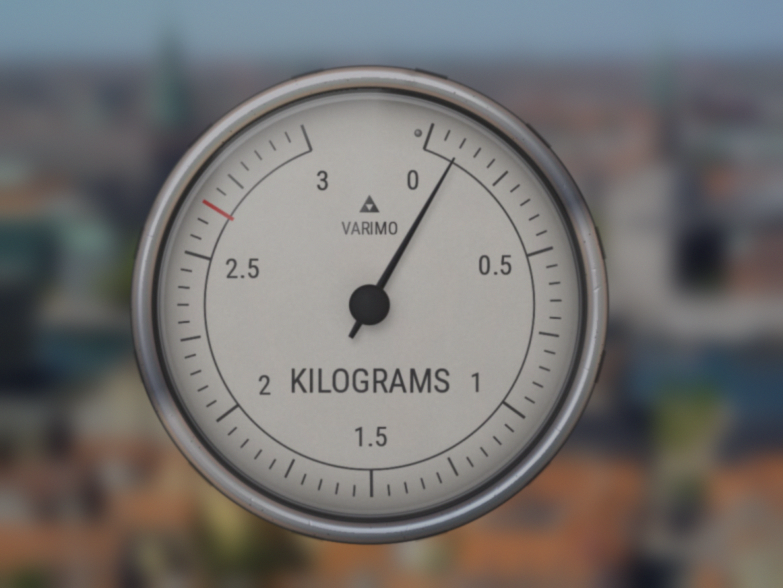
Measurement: 0.1 kg
